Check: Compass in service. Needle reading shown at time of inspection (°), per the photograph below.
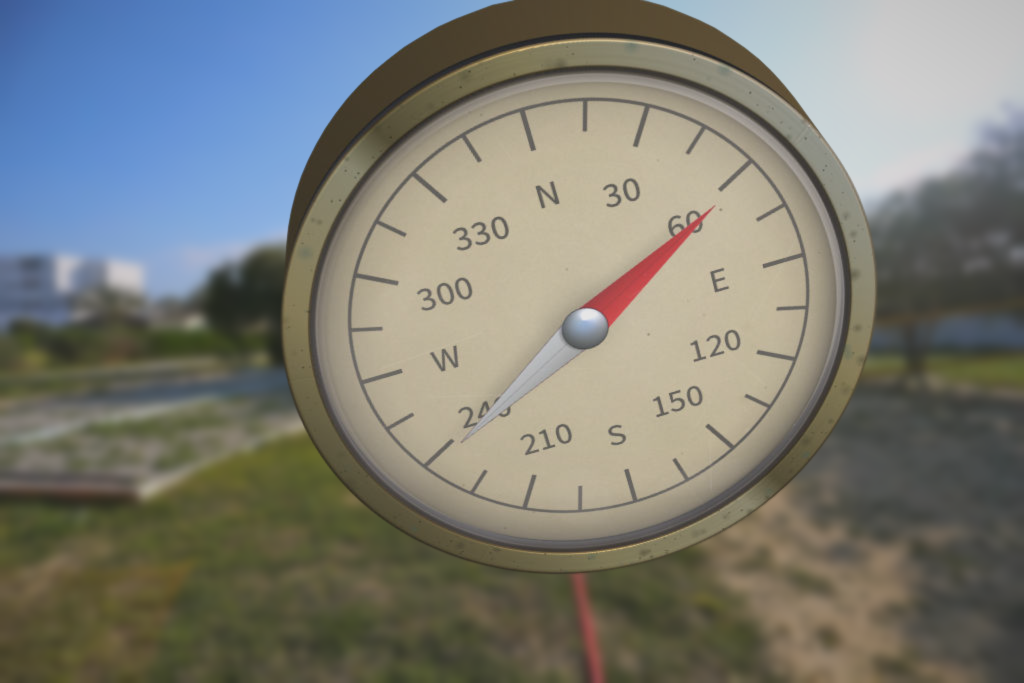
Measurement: 60 °
